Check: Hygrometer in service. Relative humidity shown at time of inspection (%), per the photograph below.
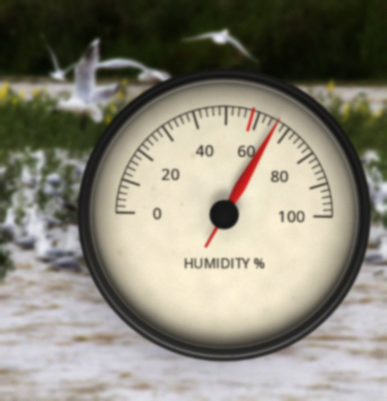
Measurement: 66 %
